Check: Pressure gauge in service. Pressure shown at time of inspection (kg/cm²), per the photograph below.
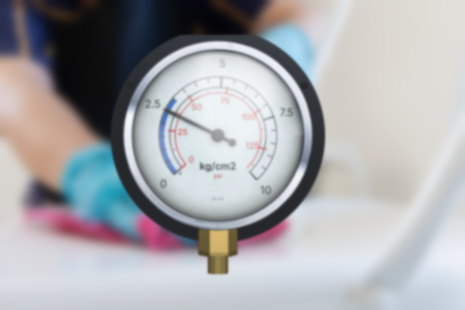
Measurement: 2.5 kg/cm²
